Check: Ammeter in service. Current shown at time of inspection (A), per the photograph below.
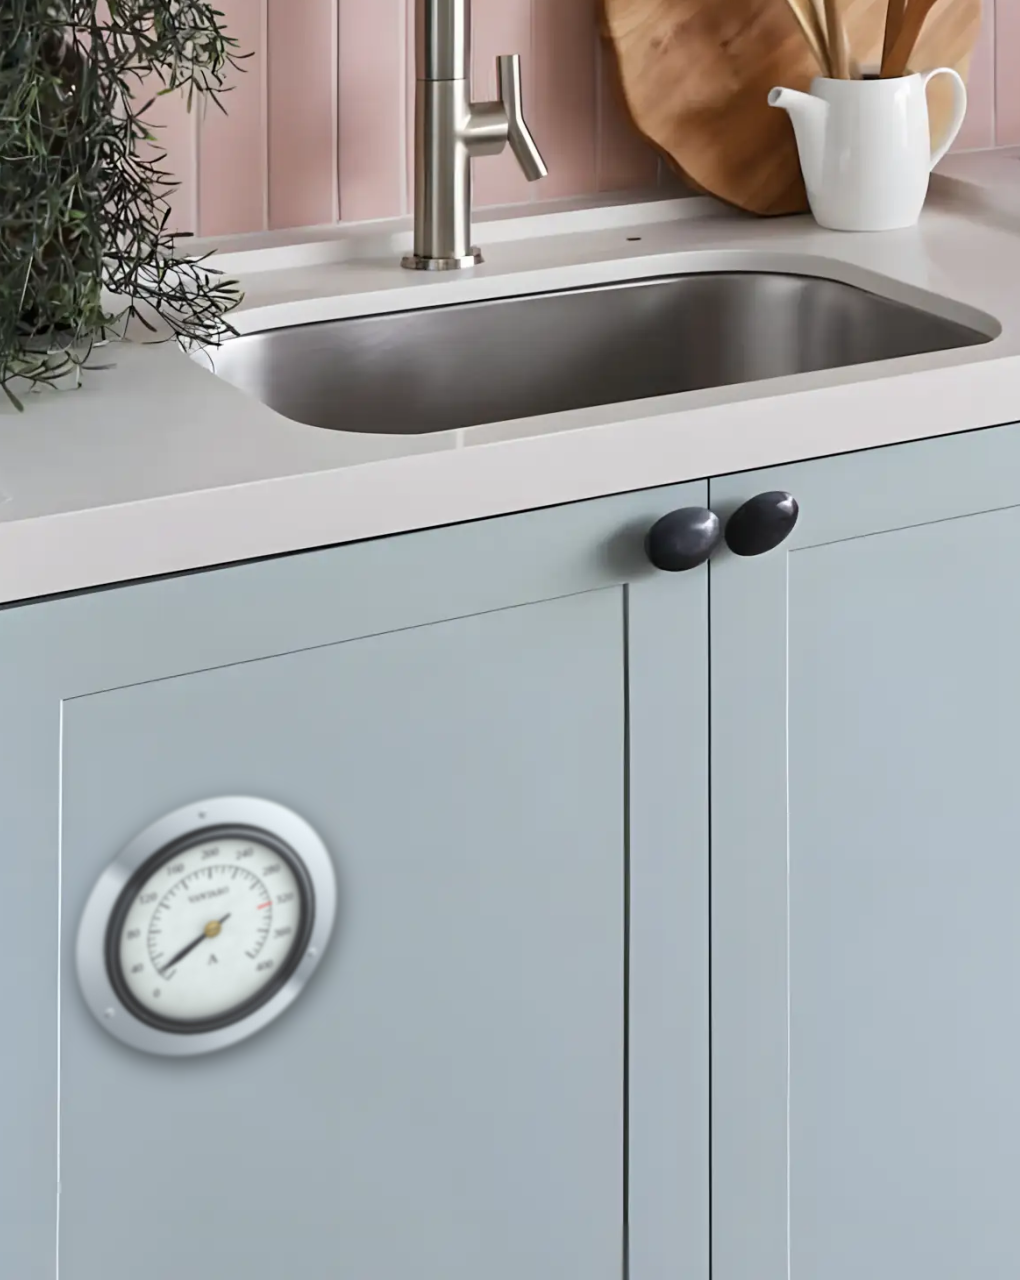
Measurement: 20 A
